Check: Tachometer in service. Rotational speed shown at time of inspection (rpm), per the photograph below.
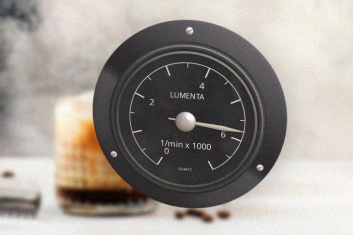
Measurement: 5750 rpm
